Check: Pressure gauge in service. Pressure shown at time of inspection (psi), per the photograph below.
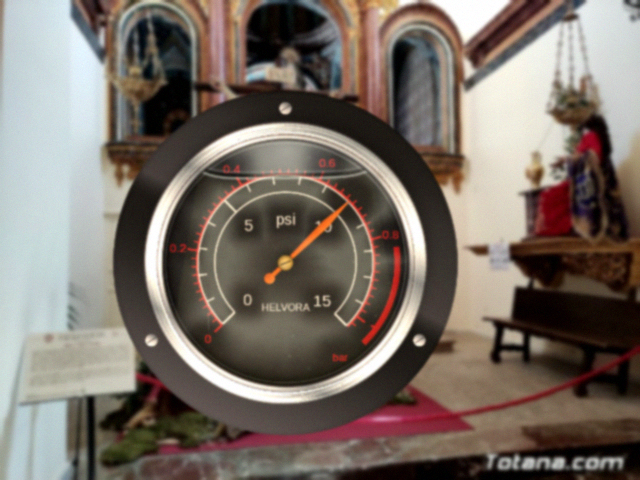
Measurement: 10 psi
